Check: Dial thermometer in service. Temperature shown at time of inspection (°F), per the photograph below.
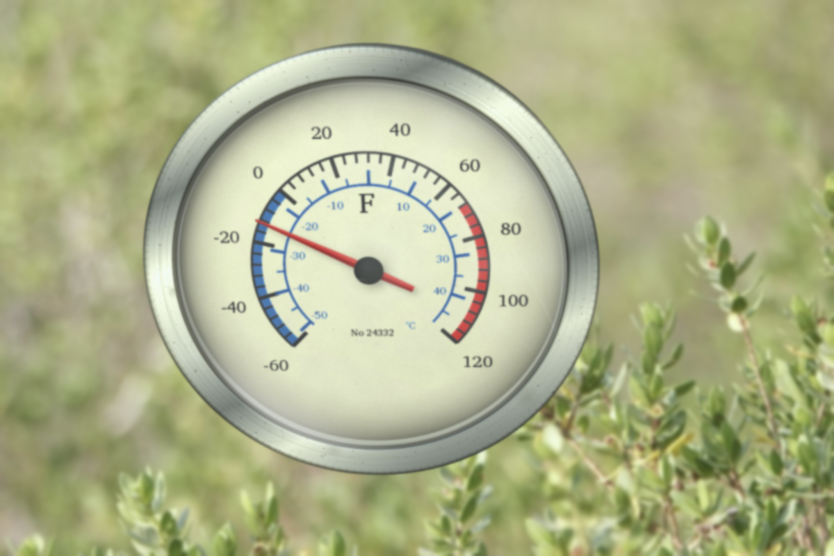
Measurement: -12 °F
